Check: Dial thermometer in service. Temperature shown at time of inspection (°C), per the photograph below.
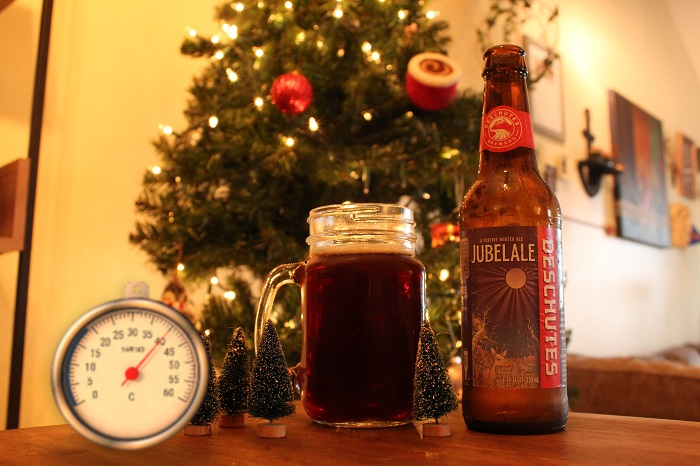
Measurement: 40 °C
